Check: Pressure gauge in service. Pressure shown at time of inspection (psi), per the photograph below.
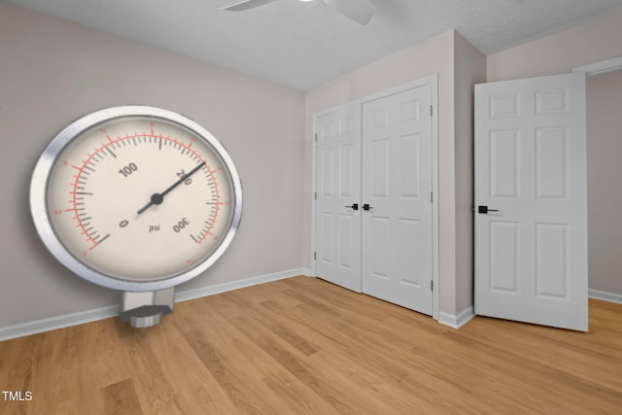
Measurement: 200 psi
